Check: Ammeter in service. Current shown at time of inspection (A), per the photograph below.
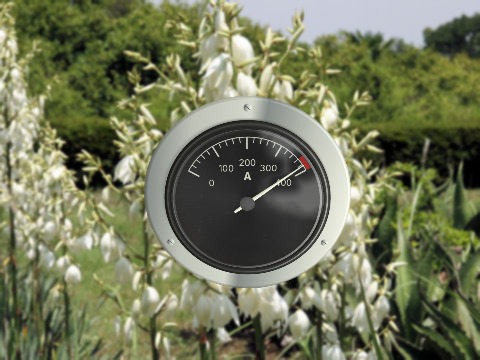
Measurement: 380 A
